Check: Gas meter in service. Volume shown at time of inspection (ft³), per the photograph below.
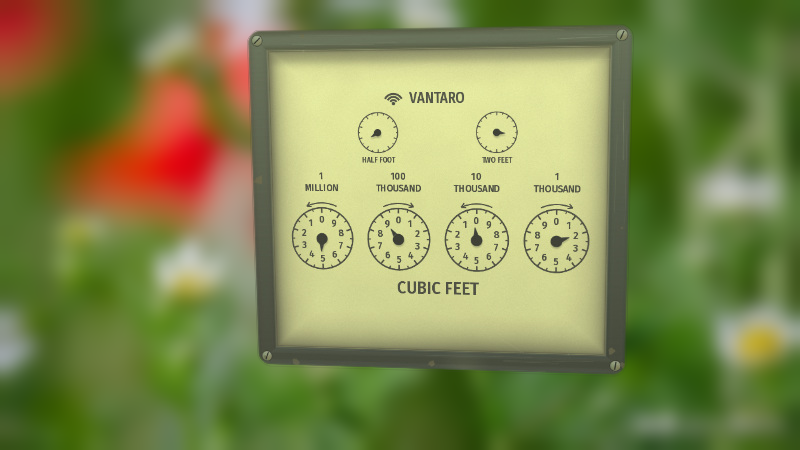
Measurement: 490200 ft³
